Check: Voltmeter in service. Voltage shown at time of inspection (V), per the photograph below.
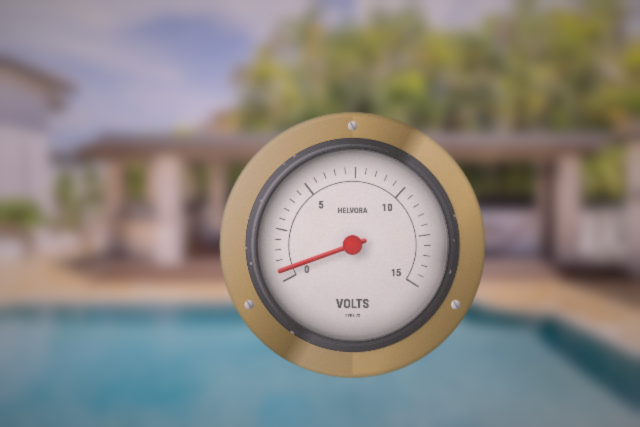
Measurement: 0.5 V
